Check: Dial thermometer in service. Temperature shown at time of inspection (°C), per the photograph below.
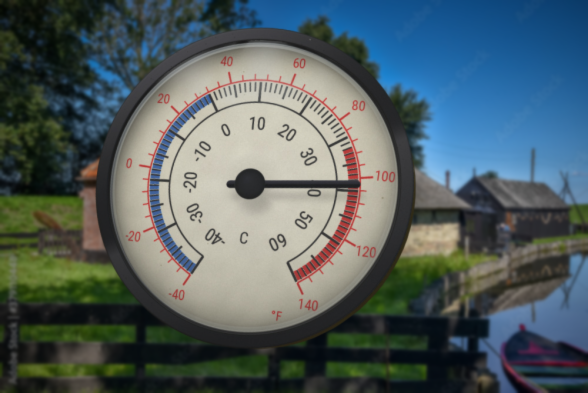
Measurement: 39 °C
